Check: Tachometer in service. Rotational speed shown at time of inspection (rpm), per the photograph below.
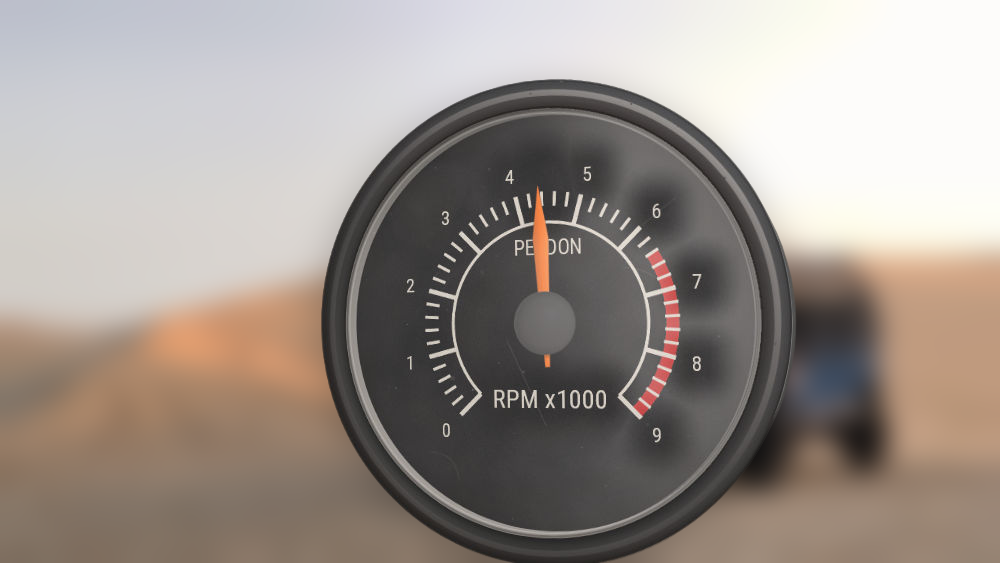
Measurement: 4400 rpm
